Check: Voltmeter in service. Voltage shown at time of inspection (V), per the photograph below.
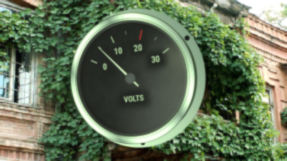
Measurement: 5 V
